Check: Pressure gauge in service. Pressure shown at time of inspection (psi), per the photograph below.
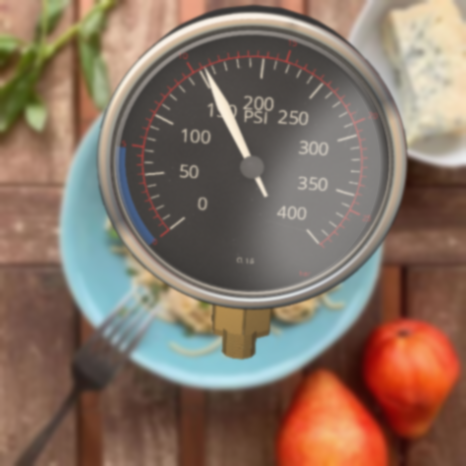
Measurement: 155 psi
